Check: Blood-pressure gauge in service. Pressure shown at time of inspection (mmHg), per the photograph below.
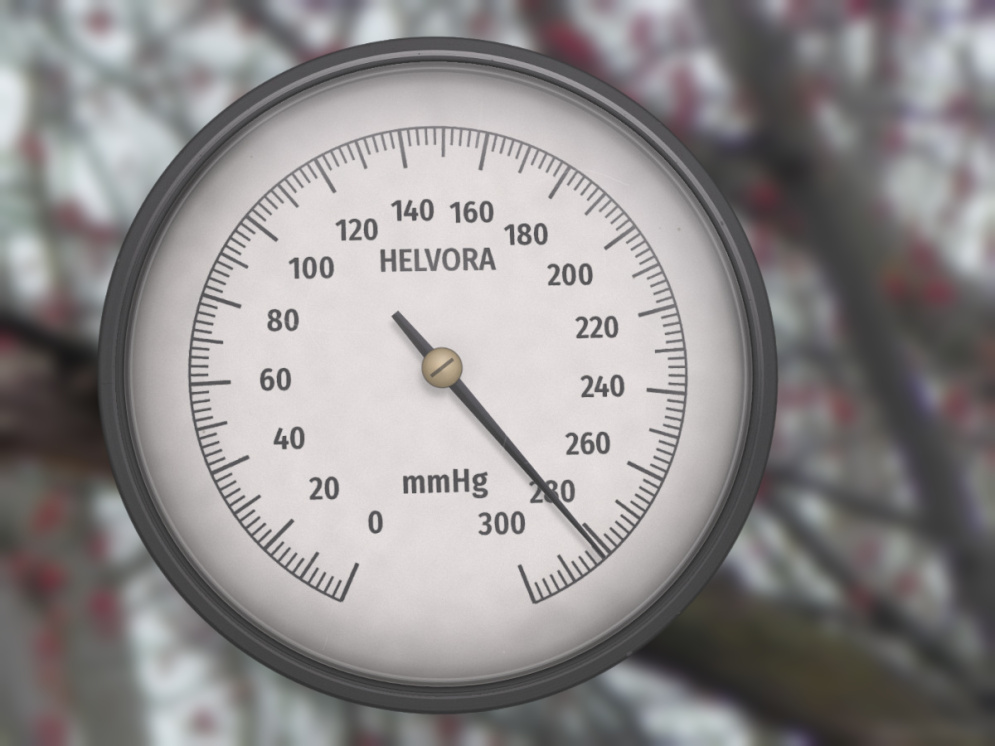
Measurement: 282 mmHg
